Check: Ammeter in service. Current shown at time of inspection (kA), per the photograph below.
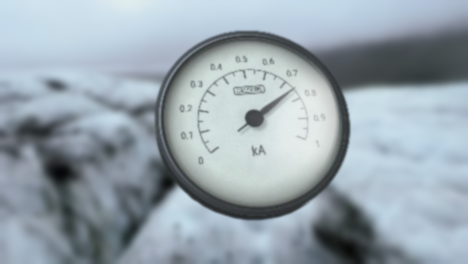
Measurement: 0.75 kA
